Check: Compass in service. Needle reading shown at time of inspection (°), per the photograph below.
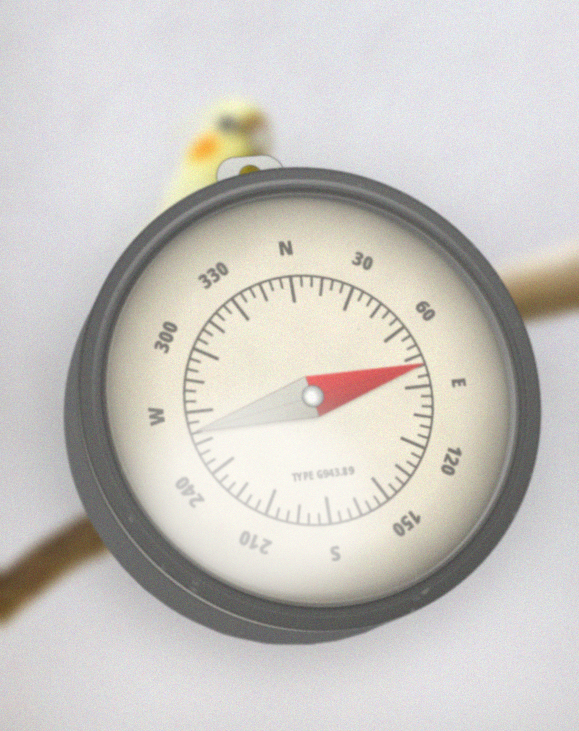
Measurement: 80 °
